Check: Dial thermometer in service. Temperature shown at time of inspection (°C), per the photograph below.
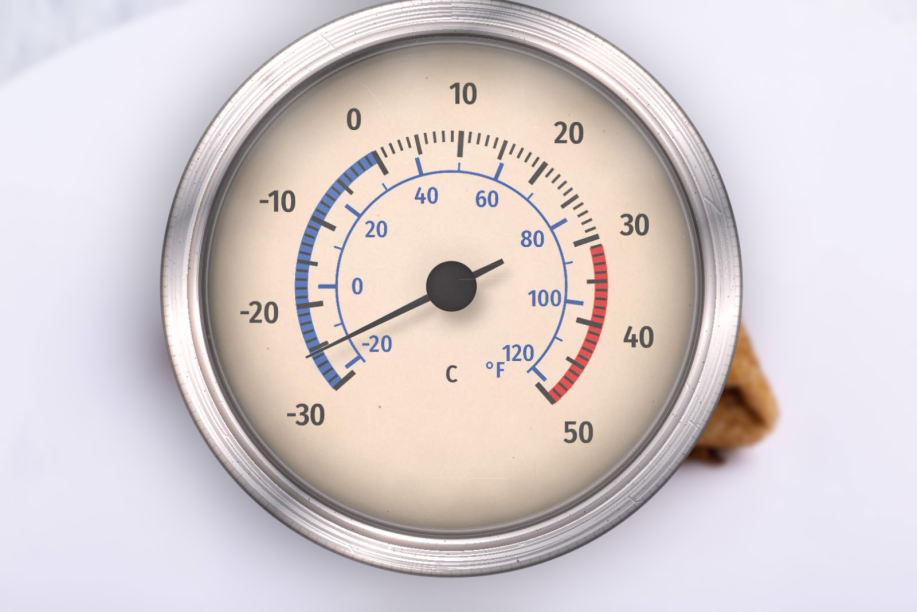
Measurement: -25.5 °C
